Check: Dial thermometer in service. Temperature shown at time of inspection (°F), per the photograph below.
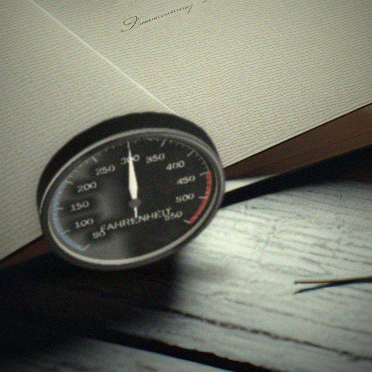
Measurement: 300 °F
